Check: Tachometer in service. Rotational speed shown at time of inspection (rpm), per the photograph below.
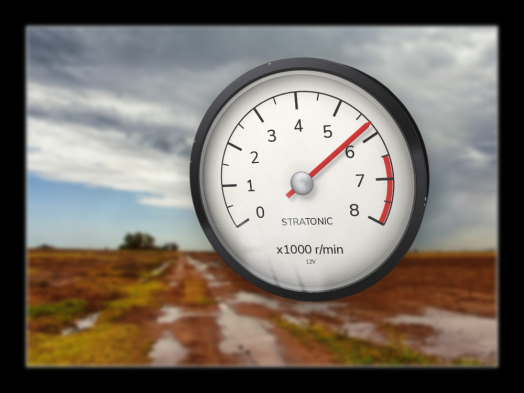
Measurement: 5750 rpm
